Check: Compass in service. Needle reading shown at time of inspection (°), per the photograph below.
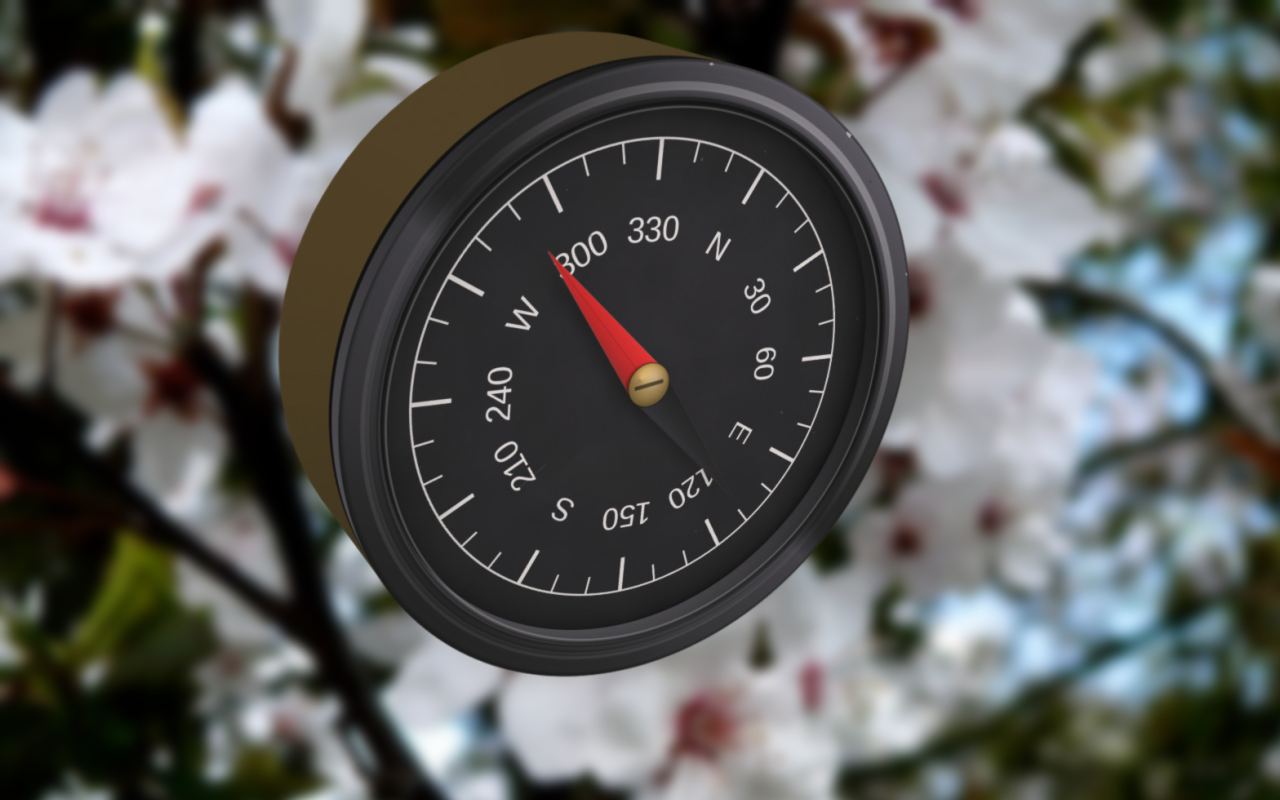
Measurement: 290 °
